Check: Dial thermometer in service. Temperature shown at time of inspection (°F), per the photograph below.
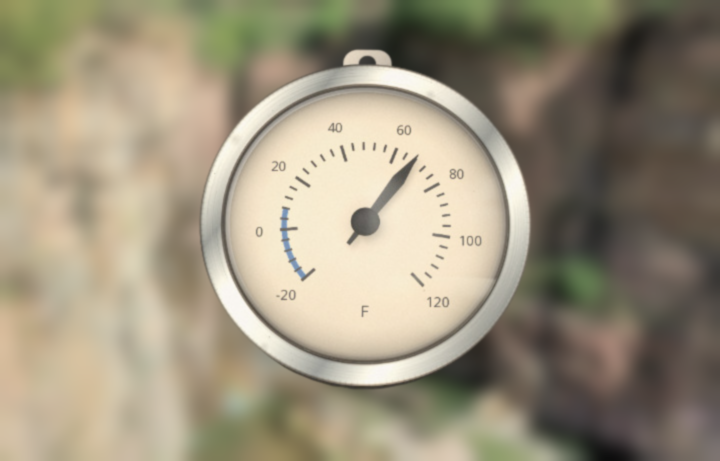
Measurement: 68 °F
